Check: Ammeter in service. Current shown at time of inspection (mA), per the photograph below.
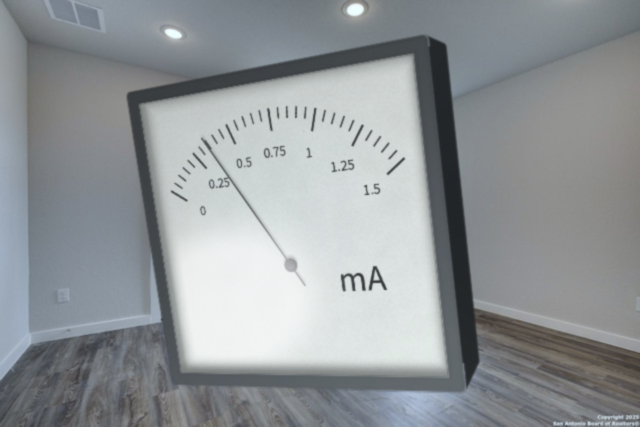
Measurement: 0.35 mA
